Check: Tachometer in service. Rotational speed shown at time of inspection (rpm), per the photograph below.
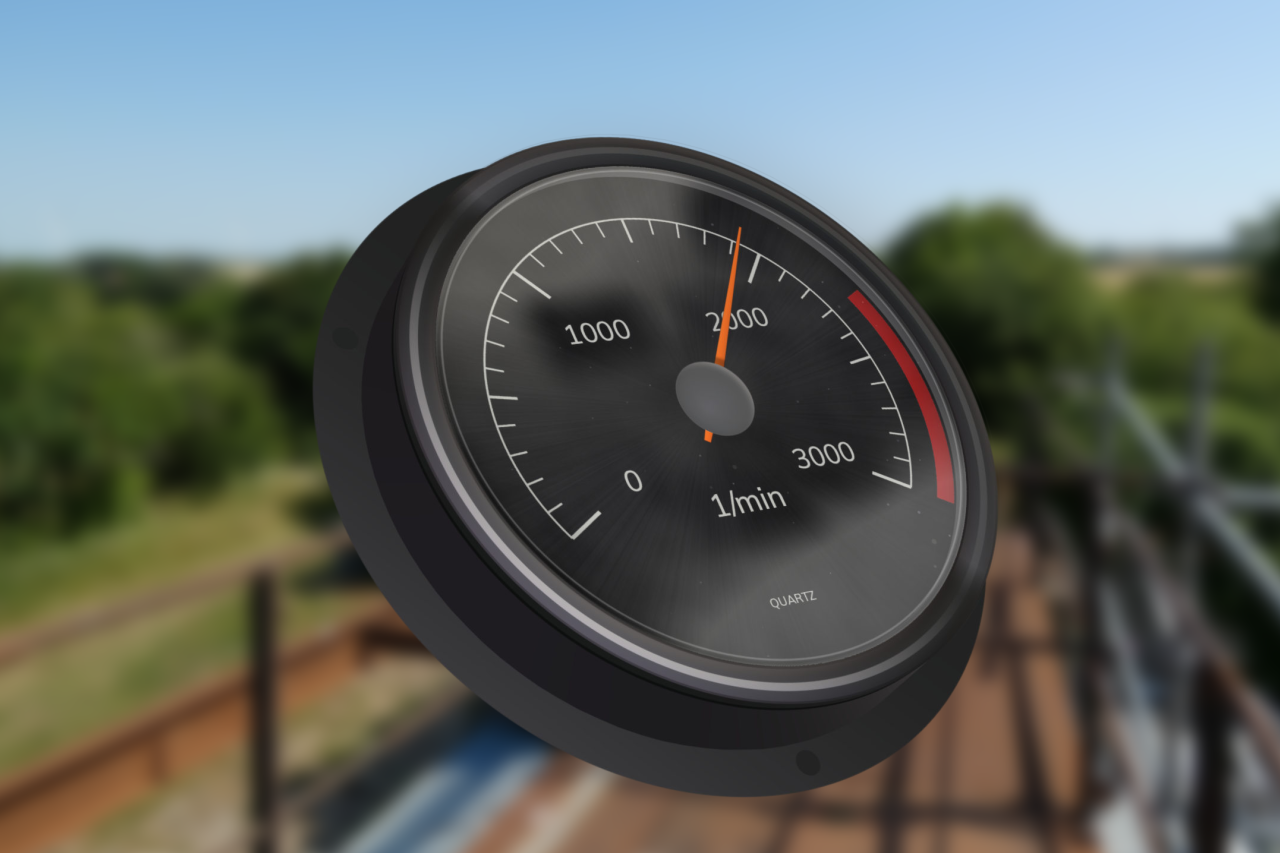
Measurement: 1900 rpm
